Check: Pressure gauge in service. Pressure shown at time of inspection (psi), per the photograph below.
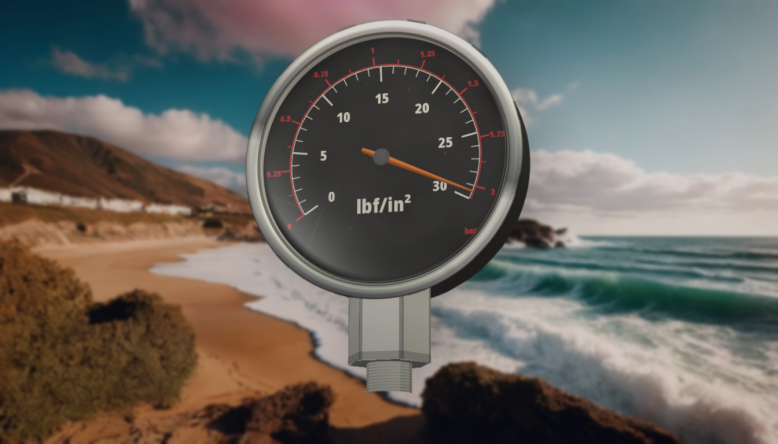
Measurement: 29.5 psi
